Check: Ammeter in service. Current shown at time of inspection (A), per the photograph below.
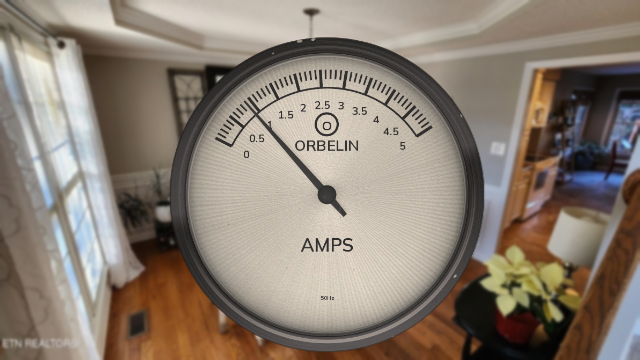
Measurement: 0.9 A
